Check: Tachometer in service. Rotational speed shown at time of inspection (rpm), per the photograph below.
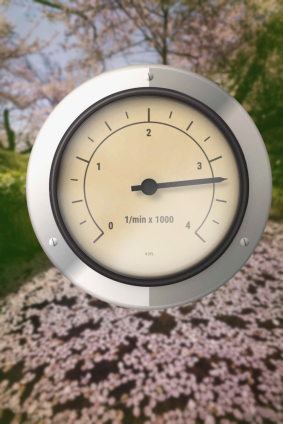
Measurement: 3250 rpm
